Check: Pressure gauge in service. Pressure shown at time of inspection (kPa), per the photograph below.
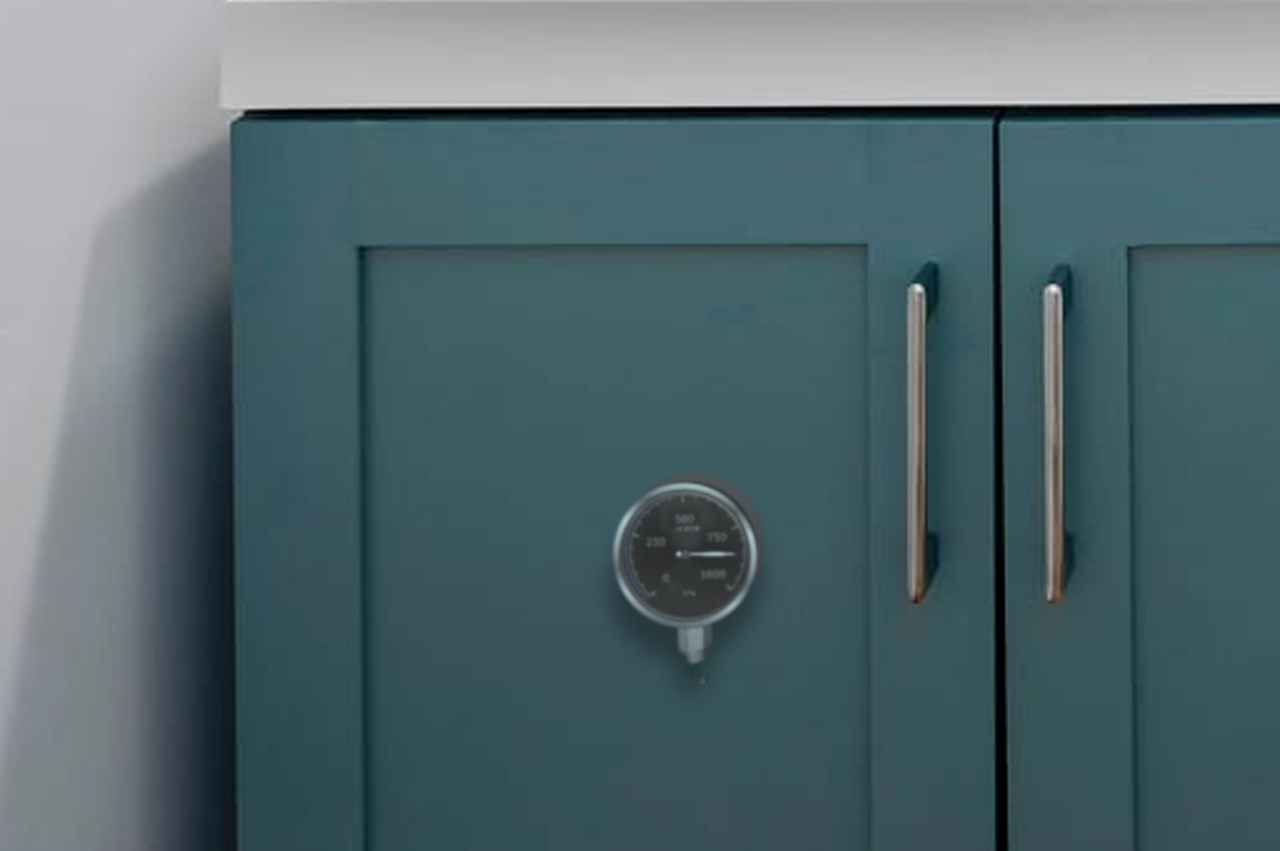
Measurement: 850 kPa
